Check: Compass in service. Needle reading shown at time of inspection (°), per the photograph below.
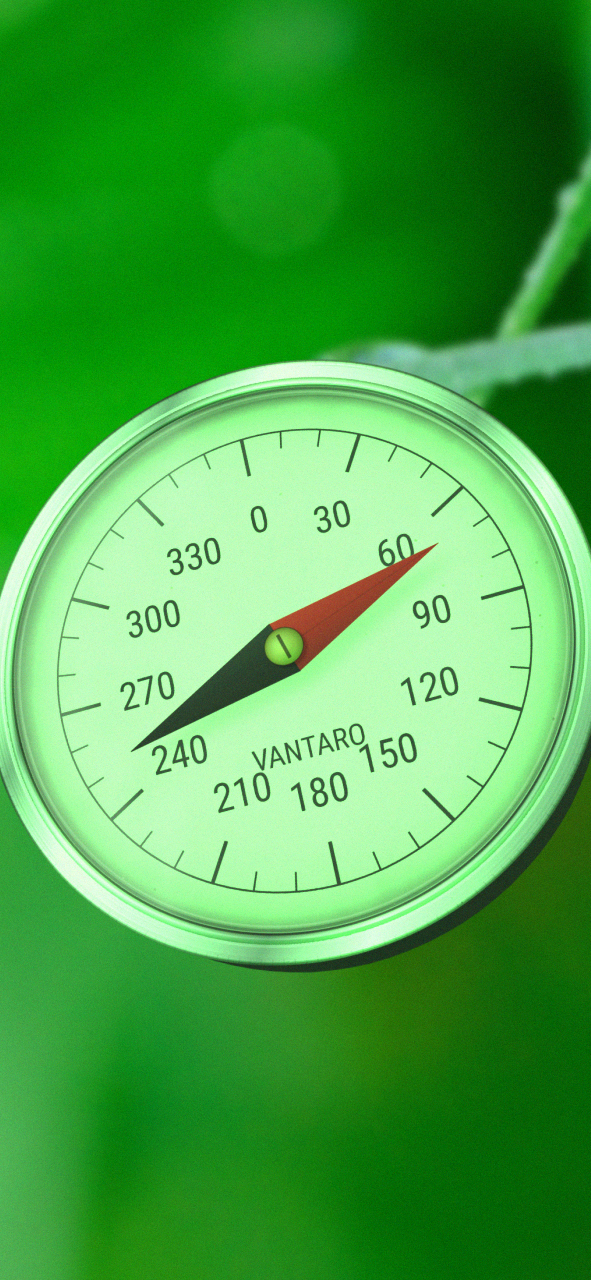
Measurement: 70 °
